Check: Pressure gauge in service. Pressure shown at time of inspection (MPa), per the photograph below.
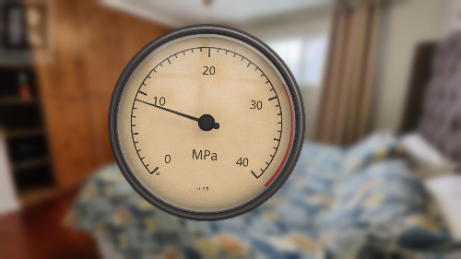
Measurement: 9 MPa
